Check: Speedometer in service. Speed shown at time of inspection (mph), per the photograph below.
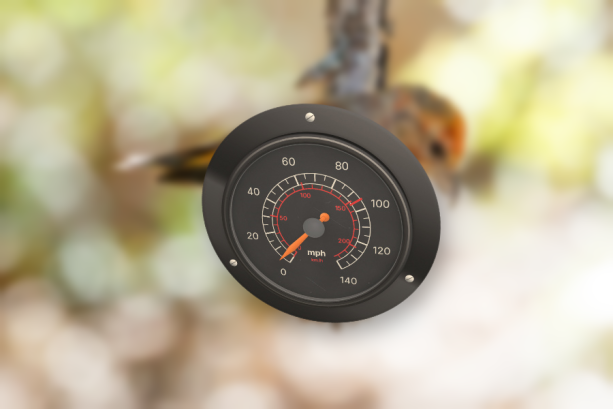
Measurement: 5 mph
